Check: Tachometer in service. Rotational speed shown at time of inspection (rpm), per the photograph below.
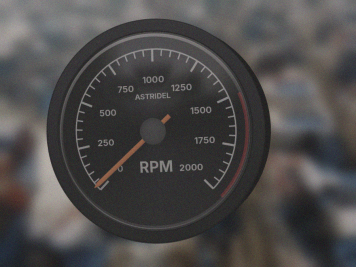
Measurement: 25 rpm
